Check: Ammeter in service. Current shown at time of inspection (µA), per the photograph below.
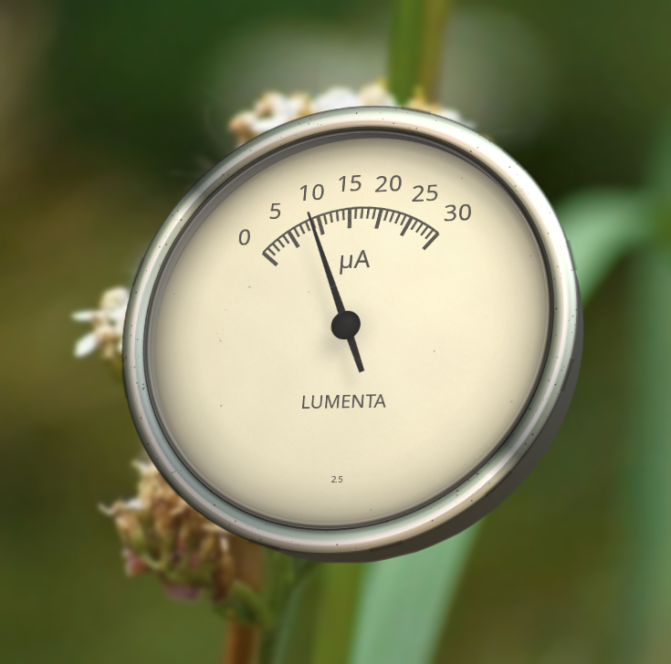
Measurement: 9 µA
